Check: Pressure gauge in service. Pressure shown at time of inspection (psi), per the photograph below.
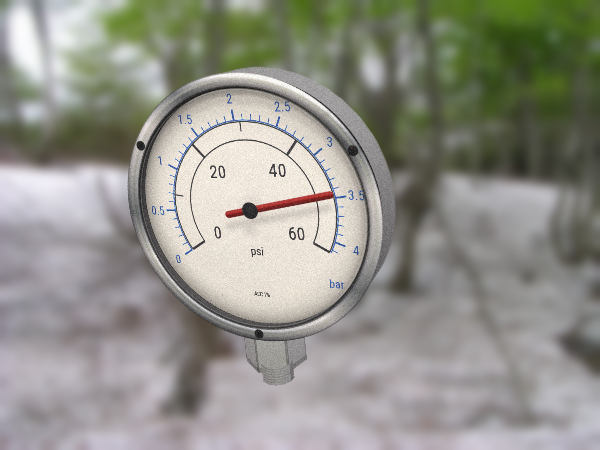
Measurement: 50 psi
